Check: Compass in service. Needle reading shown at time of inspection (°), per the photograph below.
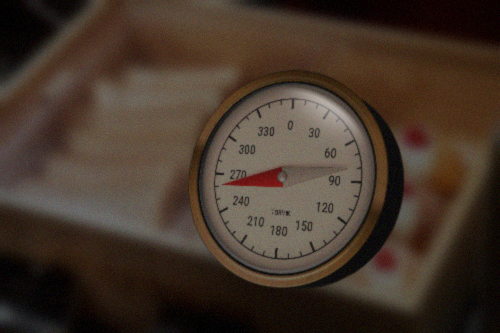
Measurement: 260 °
